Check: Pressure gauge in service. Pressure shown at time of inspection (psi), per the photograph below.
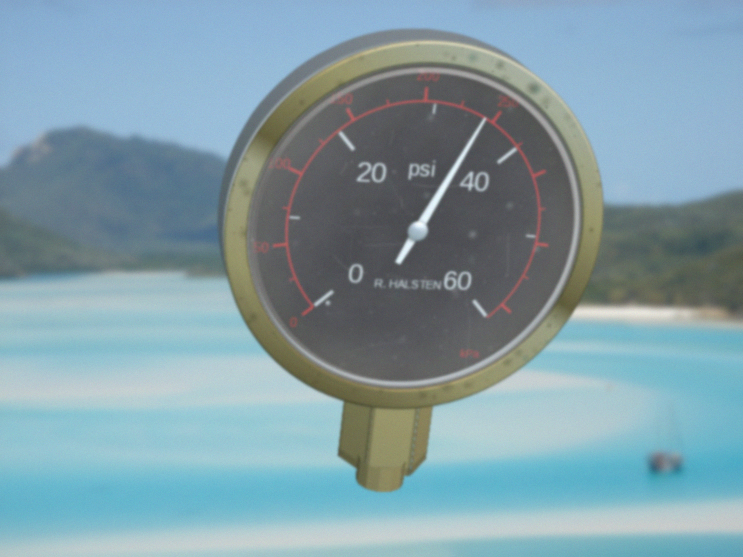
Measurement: 35 psi
